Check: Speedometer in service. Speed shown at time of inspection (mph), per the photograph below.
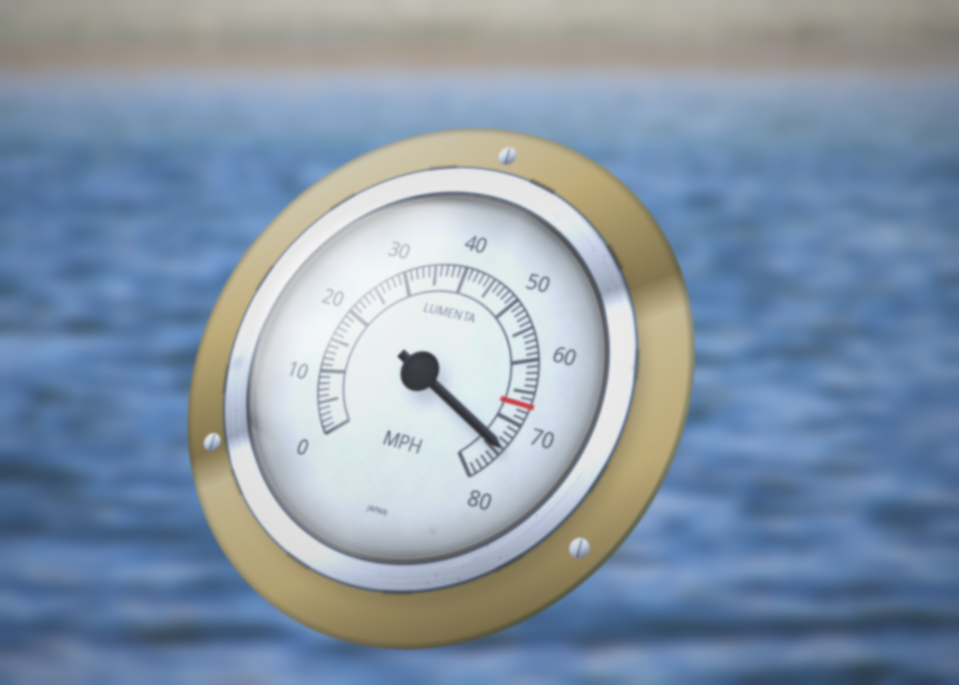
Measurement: 74 mph
